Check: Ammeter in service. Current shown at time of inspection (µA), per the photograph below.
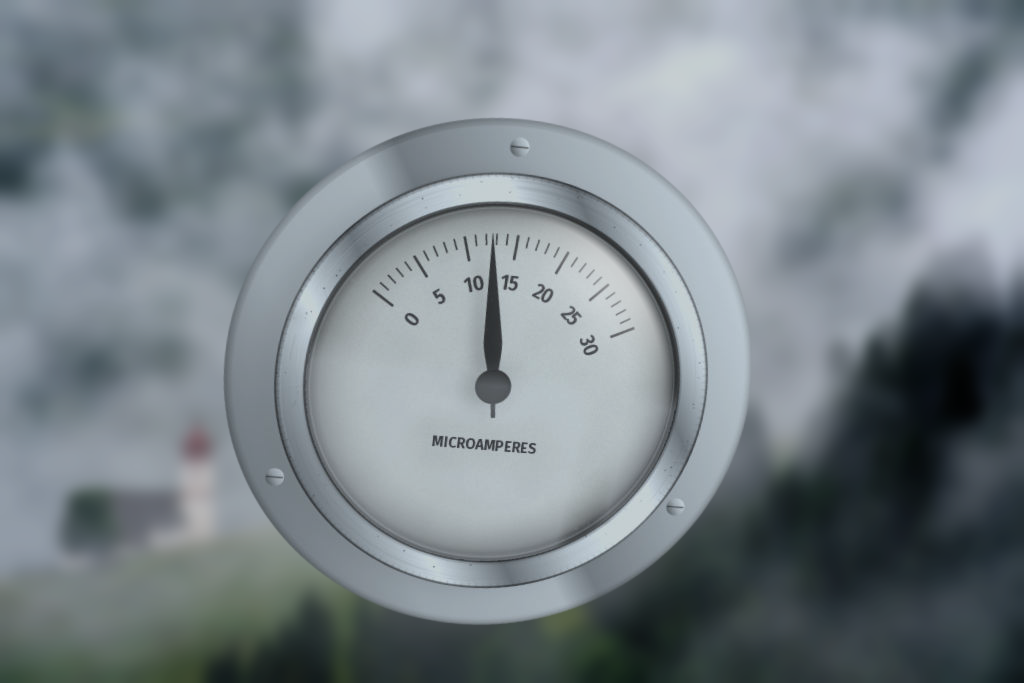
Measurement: 12.5 µA
